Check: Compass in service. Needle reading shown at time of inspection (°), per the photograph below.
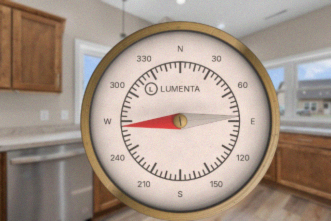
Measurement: 265 °
